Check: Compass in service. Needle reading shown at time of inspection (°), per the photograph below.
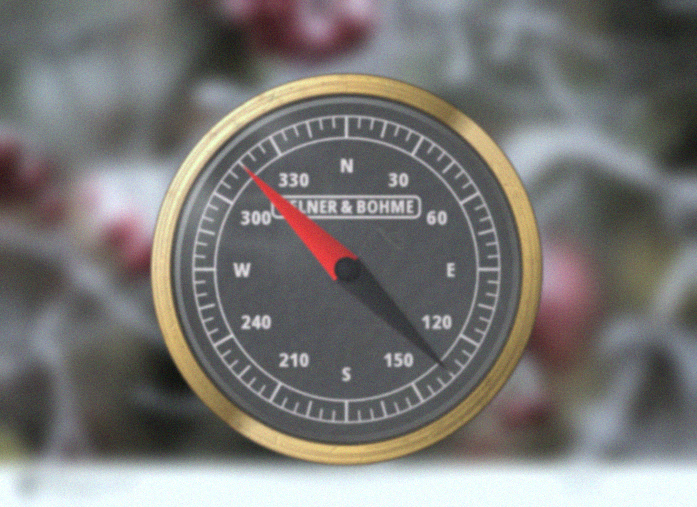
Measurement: 315 °
